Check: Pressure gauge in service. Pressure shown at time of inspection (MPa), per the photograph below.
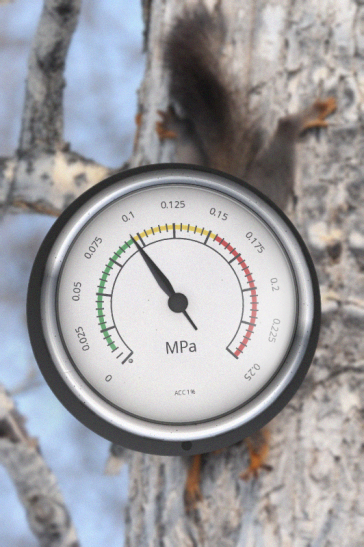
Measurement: 0.095 MPa
